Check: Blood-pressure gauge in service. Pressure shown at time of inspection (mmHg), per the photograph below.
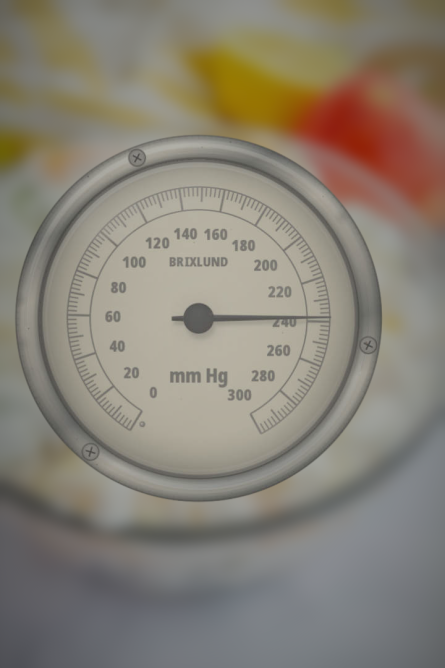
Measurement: 238 mmHg
